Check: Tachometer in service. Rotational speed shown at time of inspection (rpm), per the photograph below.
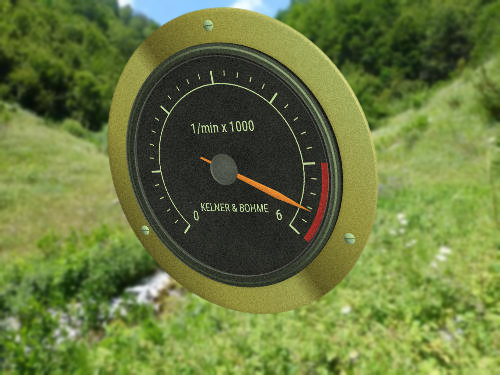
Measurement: 5600 rpm
